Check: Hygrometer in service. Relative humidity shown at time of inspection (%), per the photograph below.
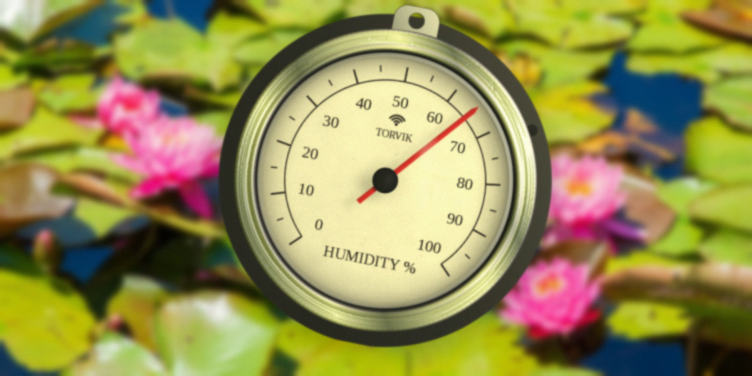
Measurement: 65 %
